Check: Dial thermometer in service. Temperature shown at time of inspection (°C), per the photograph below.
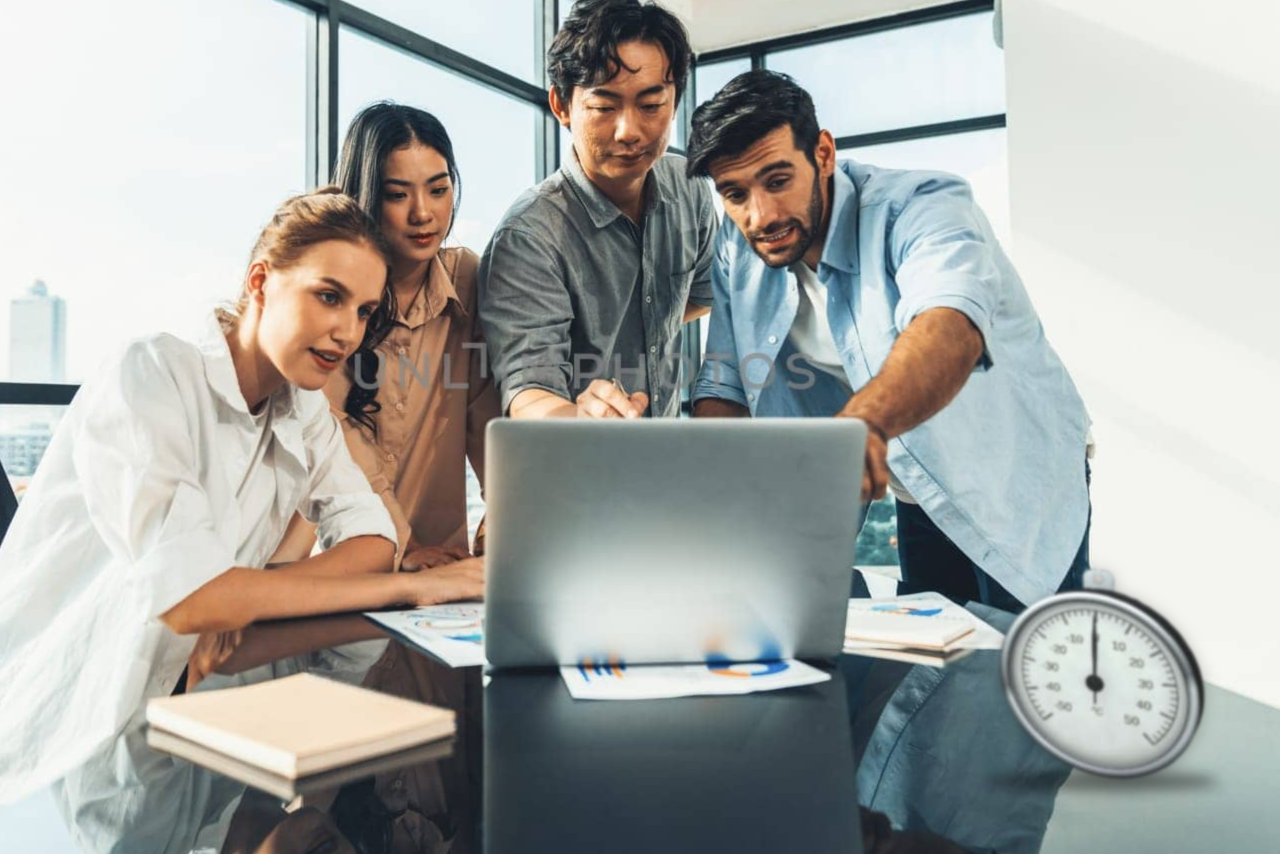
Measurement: 0 °C
